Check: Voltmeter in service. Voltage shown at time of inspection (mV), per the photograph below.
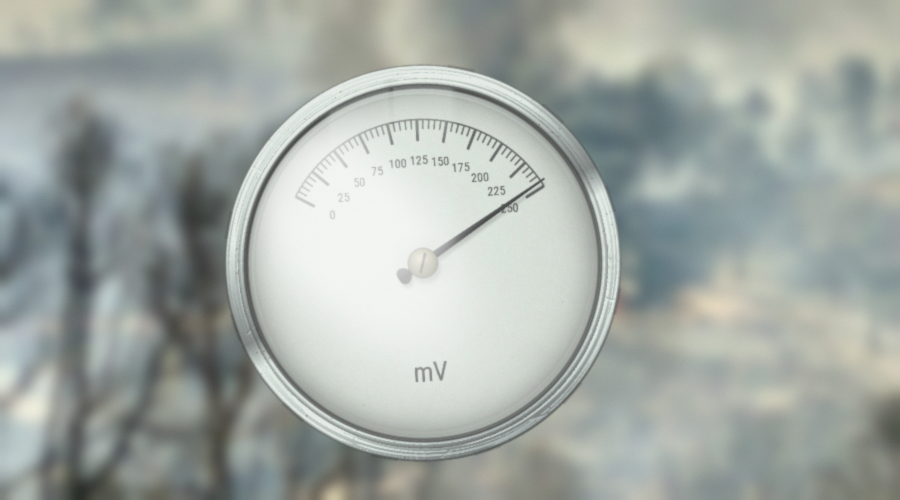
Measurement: 245 mV
